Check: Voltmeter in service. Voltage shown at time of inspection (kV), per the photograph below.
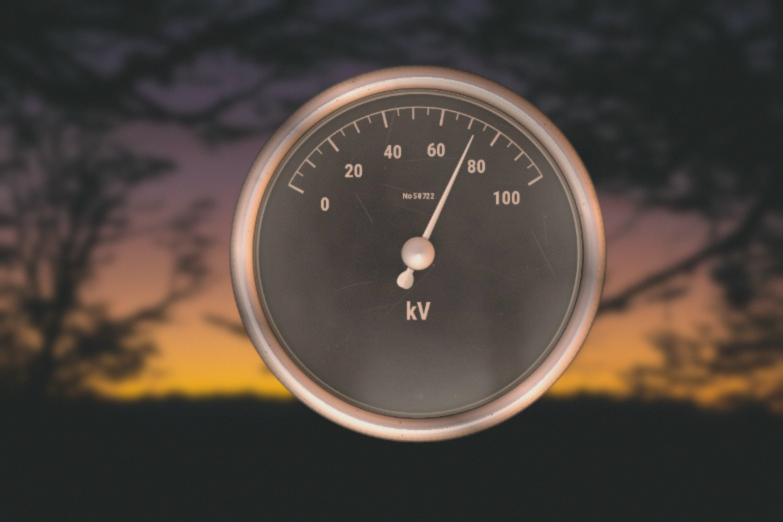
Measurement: 72.5 kV
